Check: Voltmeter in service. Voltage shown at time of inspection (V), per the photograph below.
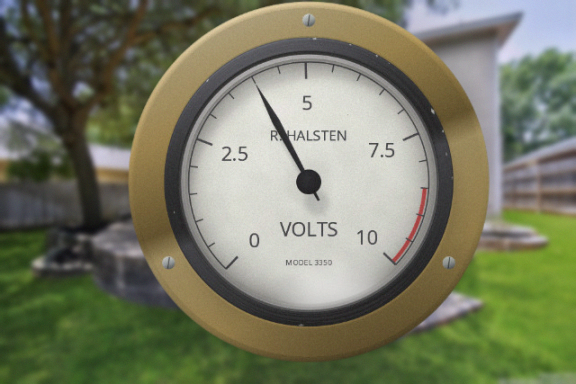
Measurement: 4 V
